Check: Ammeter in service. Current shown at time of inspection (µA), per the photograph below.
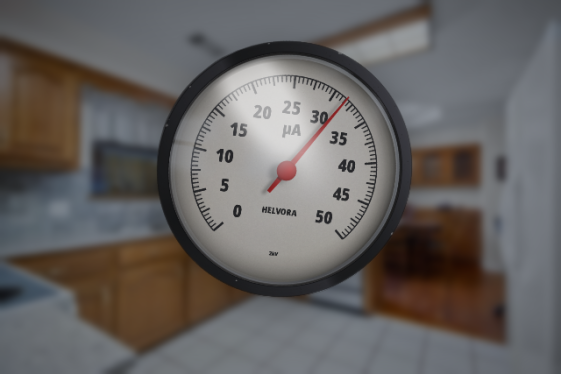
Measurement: 31.5 µA
